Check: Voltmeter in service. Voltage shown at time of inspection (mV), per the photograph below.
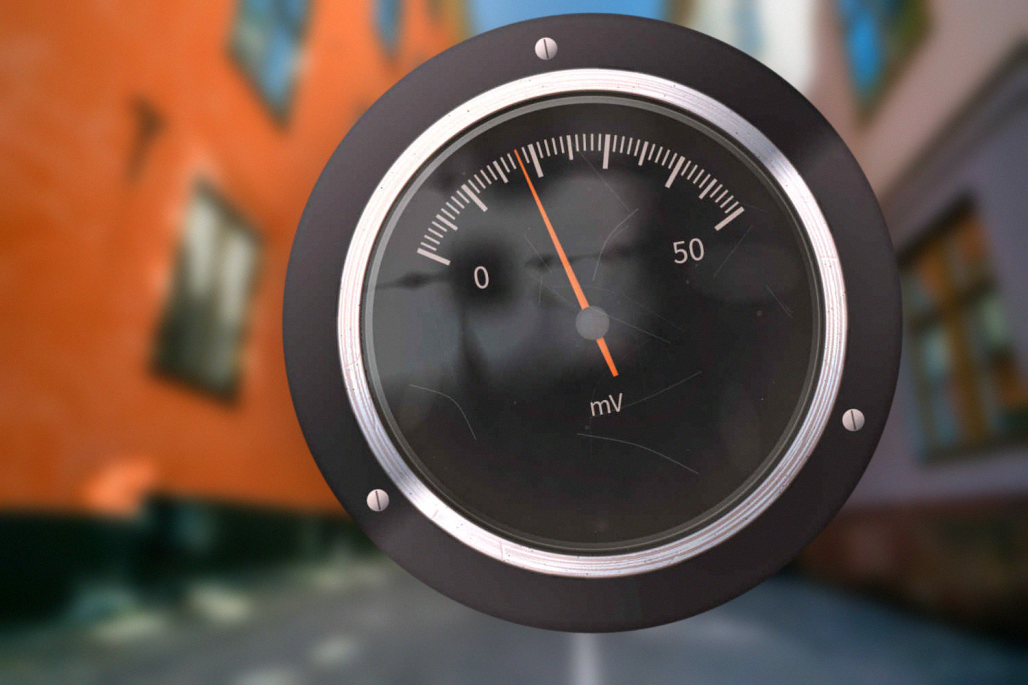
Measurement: 18 mV
